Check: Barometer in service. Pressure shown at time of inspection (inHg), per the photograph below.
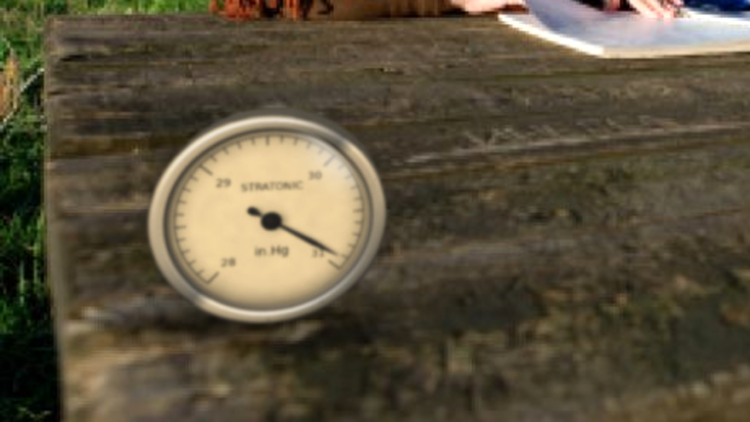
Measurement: 30.9 inHg
